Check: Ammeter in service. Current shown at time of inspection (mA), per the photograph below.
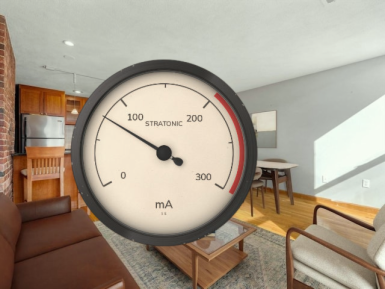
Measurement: 75 mA
